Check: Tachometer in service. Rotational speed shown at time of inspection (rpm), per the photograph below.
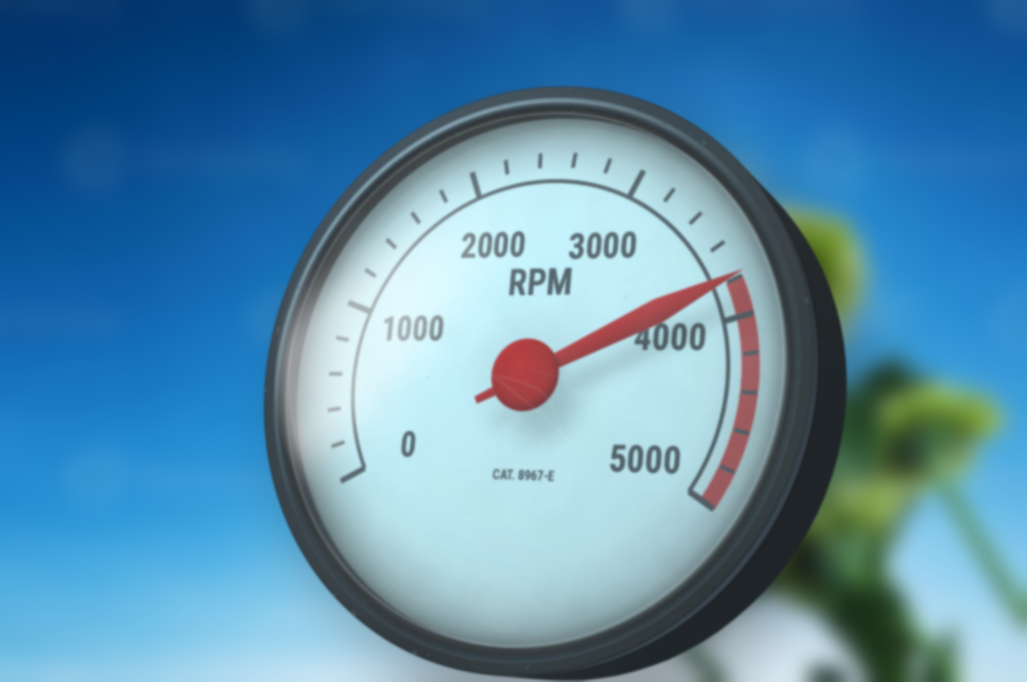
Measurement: 3800 rpm
